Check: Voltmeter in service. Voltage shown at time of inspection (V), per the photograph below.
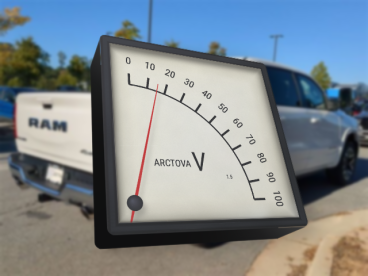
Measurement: 15 V
